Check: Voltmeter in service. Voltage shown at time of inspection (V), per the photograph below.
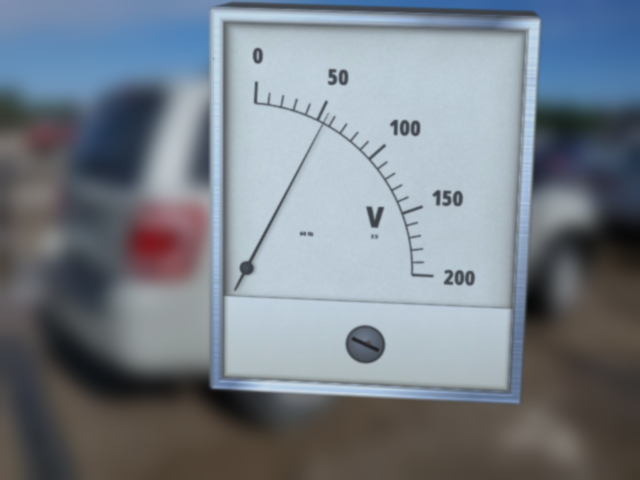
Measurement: 55 V
